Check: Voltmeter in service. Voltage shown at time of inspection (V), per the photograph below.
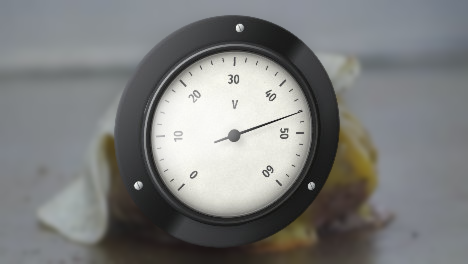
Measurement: 46 V
